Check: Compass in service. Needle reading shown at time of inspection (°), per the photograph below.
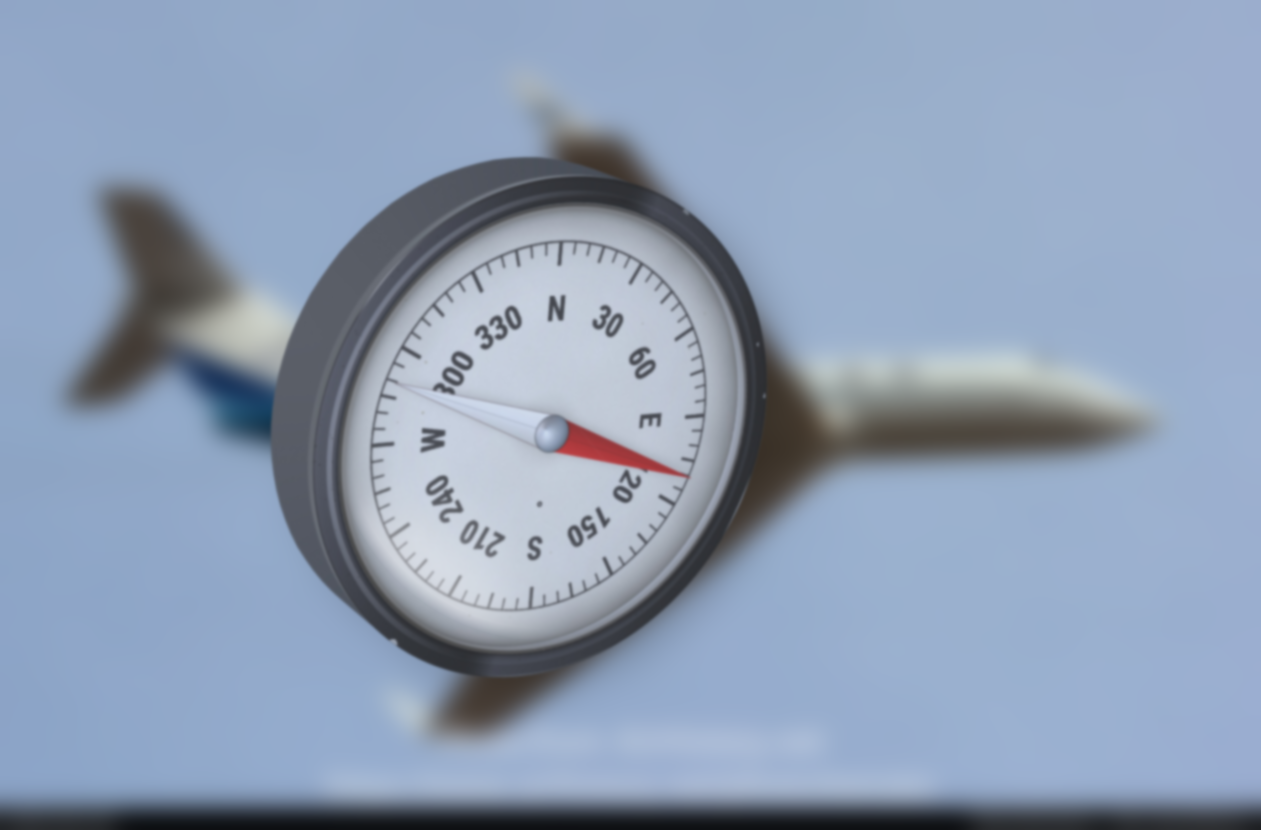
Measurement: 110 °
